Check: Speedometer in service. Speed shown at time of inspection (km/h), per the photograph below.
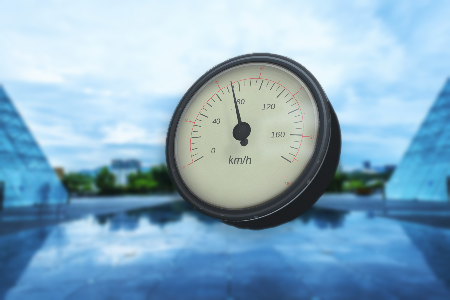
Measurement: 75 km/h
